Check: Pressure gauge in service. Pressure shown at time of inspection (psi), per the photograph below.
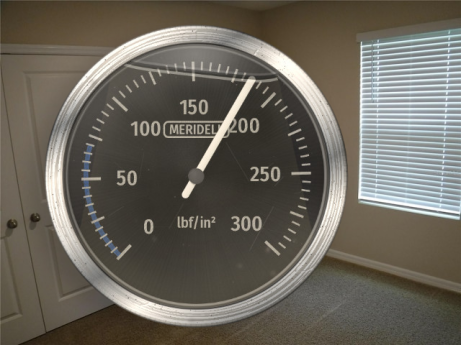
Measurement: 185 psi
